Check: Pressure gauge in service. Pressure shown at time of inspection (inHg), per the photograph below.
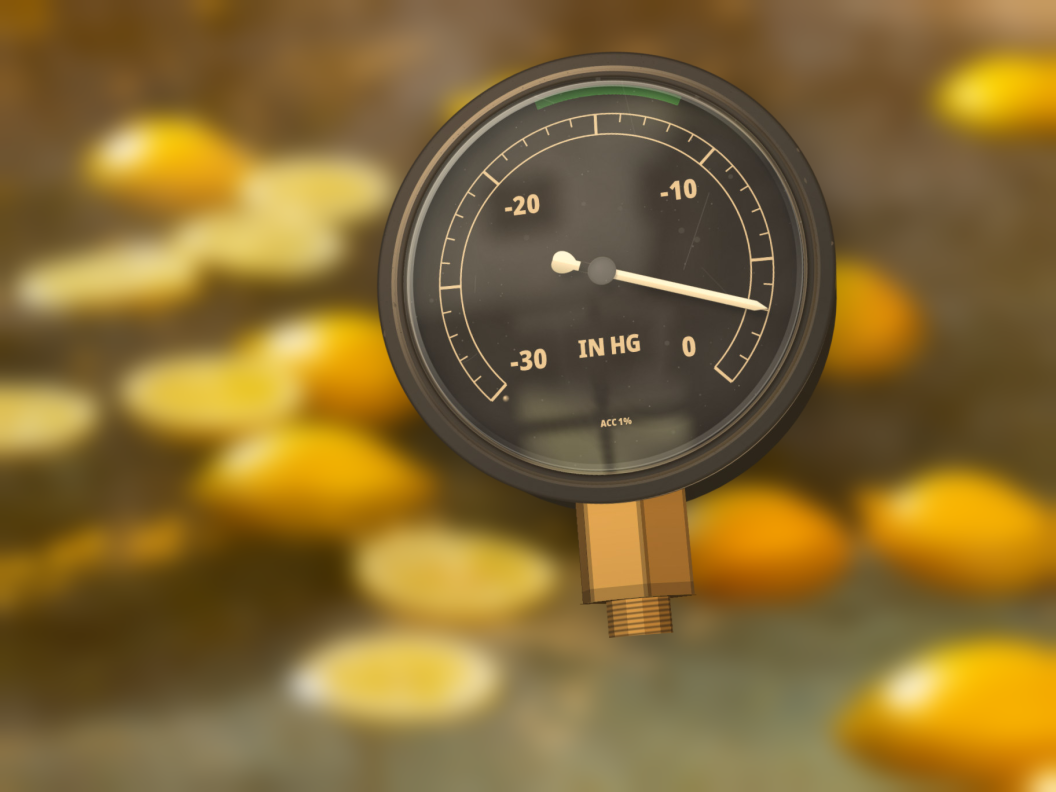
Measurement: -3 inHg
